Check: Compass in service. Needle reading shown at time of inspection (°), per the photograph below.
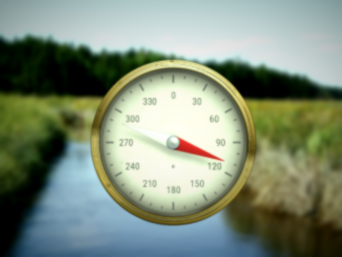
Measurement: 110 °
